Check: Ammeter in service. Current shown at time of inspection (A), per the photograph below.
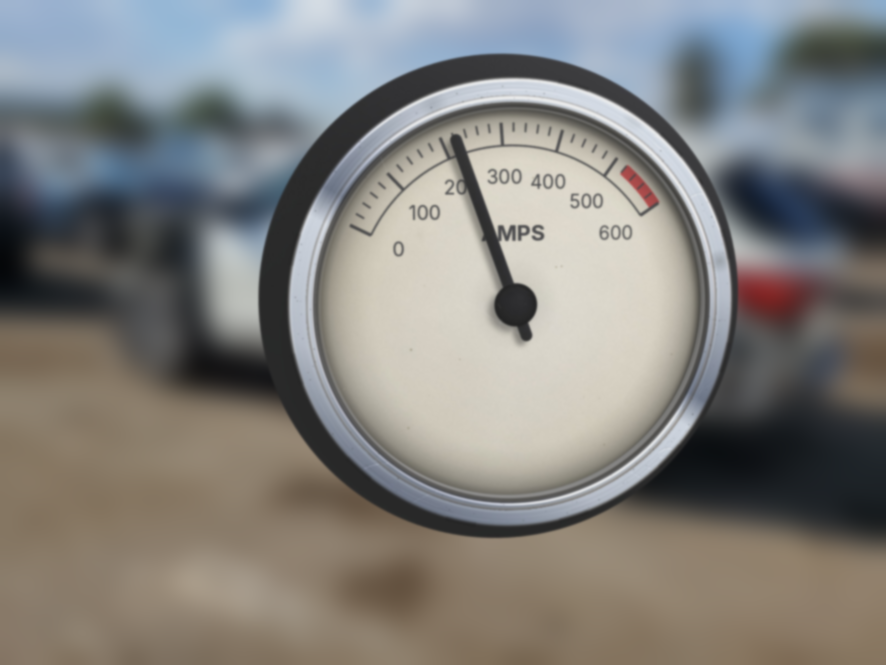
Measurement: 220 A
